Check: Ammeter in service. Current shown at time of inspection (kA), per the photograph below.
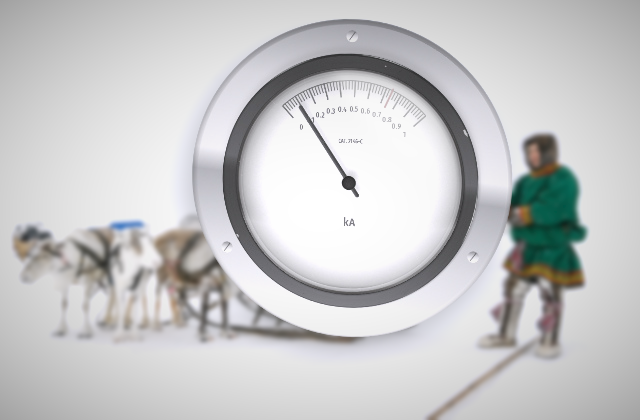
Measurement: 0.1 kA
